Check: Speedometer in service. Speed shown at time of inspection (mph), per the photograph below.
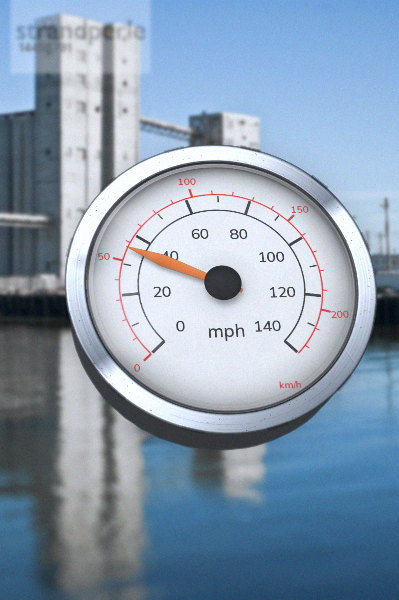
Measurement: 35 mph
